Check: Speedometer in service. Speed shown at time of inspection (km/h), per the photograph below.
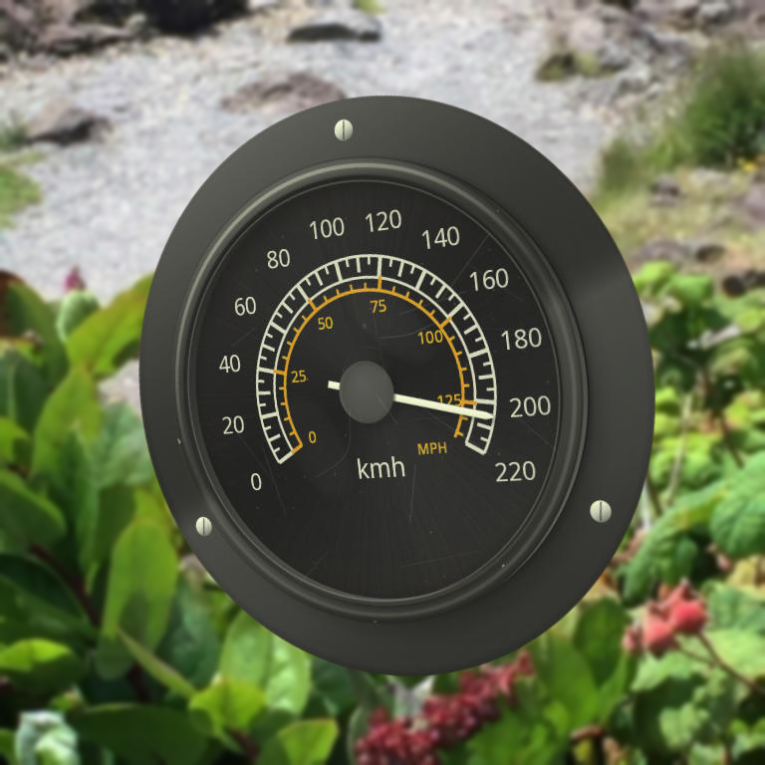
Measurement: 205 km/h
